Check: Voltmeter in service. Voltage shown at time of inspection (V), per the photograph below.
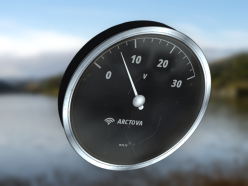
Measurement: 6 V
